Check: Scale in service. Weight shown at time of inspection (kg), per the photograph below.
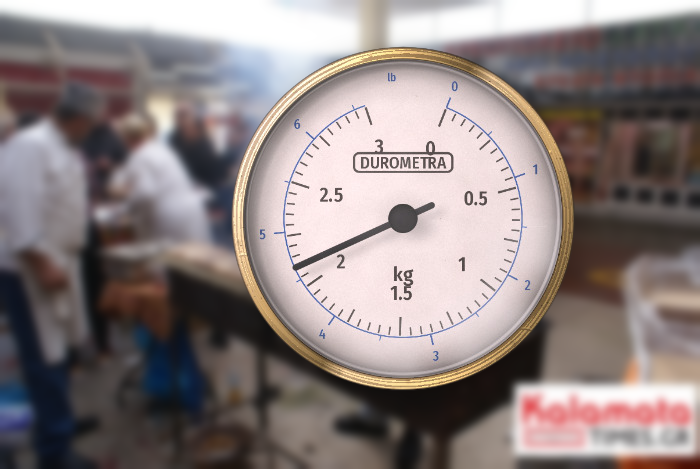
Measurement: 2.1 kg
